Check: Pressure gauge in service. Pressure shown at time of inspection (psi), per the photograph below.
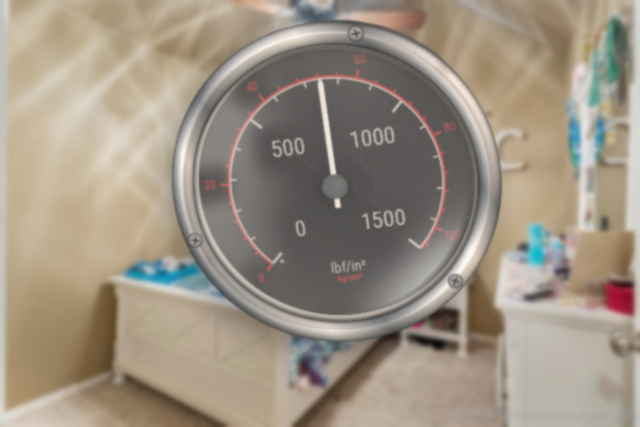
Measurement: 750 psi
